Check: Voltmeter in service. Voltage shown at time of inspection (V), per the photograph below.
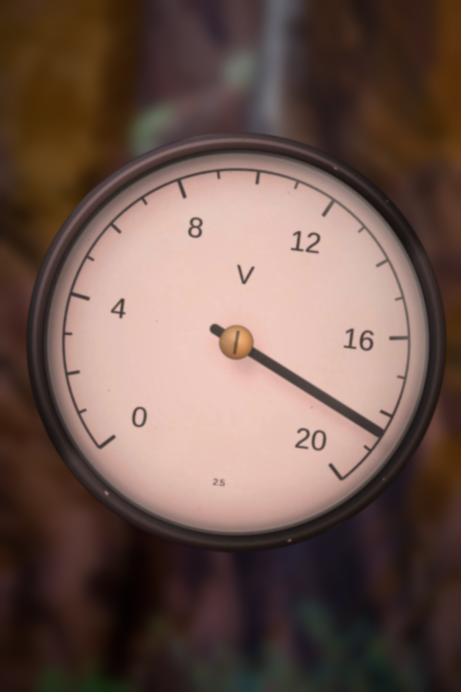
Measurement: 18.5 V
